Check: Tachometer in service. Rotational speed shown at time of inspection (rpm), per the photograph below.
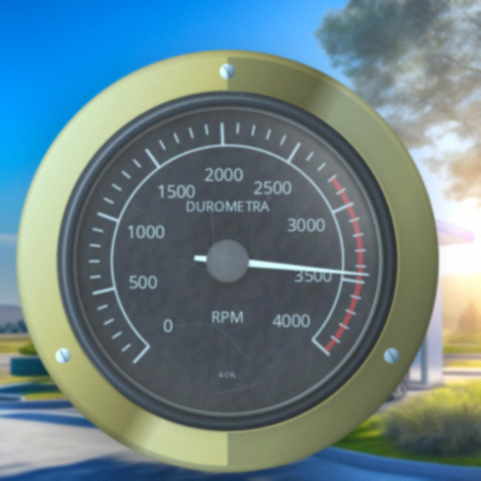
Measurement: 3450 rpm
